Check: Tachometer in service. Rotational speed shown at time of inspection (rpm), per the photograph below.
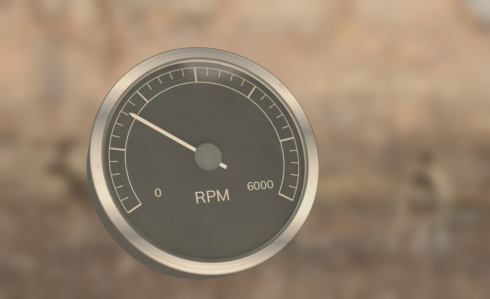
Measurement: 1600 rpm
